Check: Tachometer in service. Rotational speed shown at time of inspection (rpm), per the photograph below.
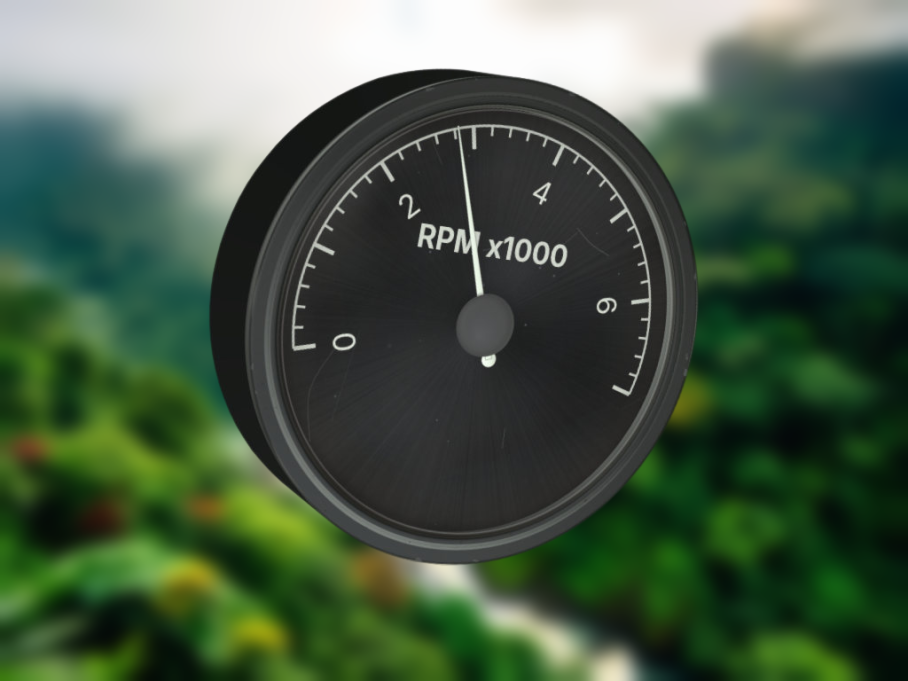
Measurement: 2800 rpm
